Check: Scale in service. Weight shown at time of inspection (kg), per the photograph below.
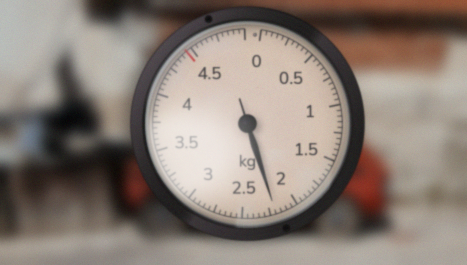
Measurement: 2.2 kg
